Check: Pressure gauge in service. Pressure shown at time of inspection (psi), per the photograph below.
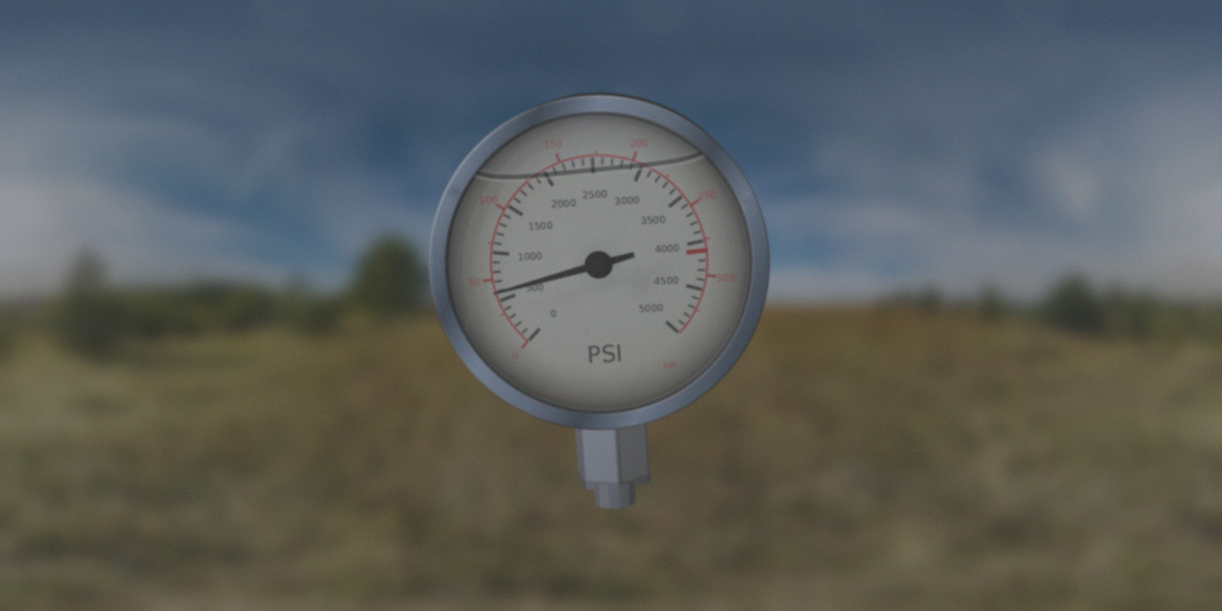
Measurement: 600 psi
